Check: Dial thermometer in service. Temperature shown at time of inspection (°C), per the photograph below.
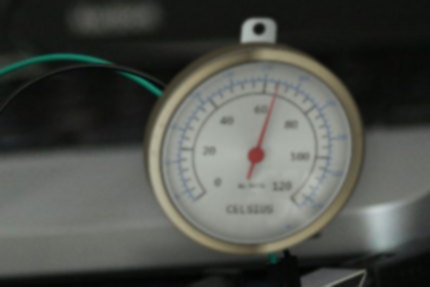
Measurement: 64 °C
